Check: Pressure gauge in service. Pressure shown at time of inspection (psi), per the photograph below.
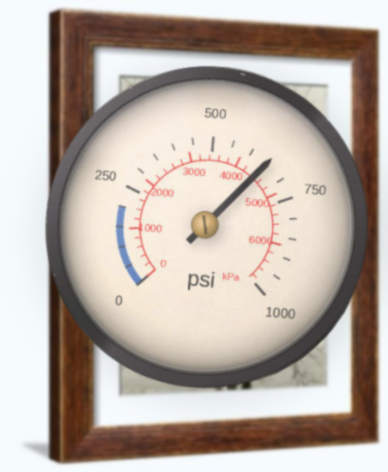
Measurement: 650 psi
